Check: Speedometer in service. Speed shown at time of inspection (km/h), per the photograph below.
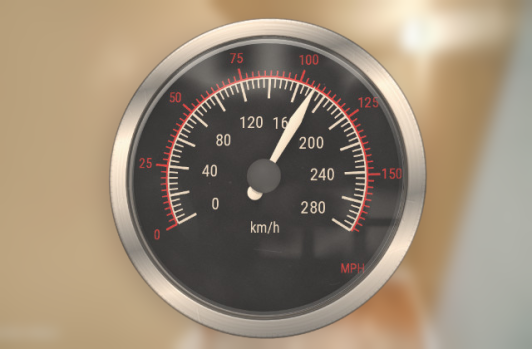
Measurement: 172 km/h
